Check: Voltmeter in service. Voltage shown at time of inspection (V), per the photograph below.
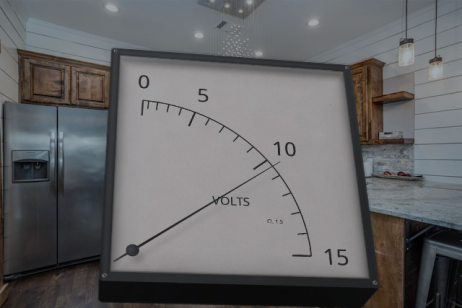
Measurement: 10.5 V
